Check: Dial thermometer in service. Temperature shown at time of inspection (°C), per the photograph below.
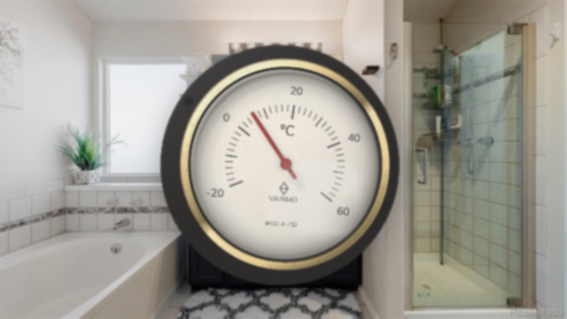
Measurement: 6 °C
